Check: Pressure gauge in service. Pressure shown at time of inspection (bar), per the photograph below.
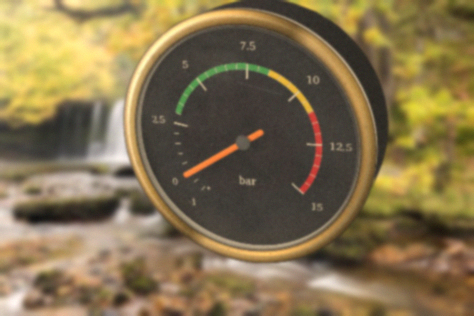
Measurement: 0 bar
